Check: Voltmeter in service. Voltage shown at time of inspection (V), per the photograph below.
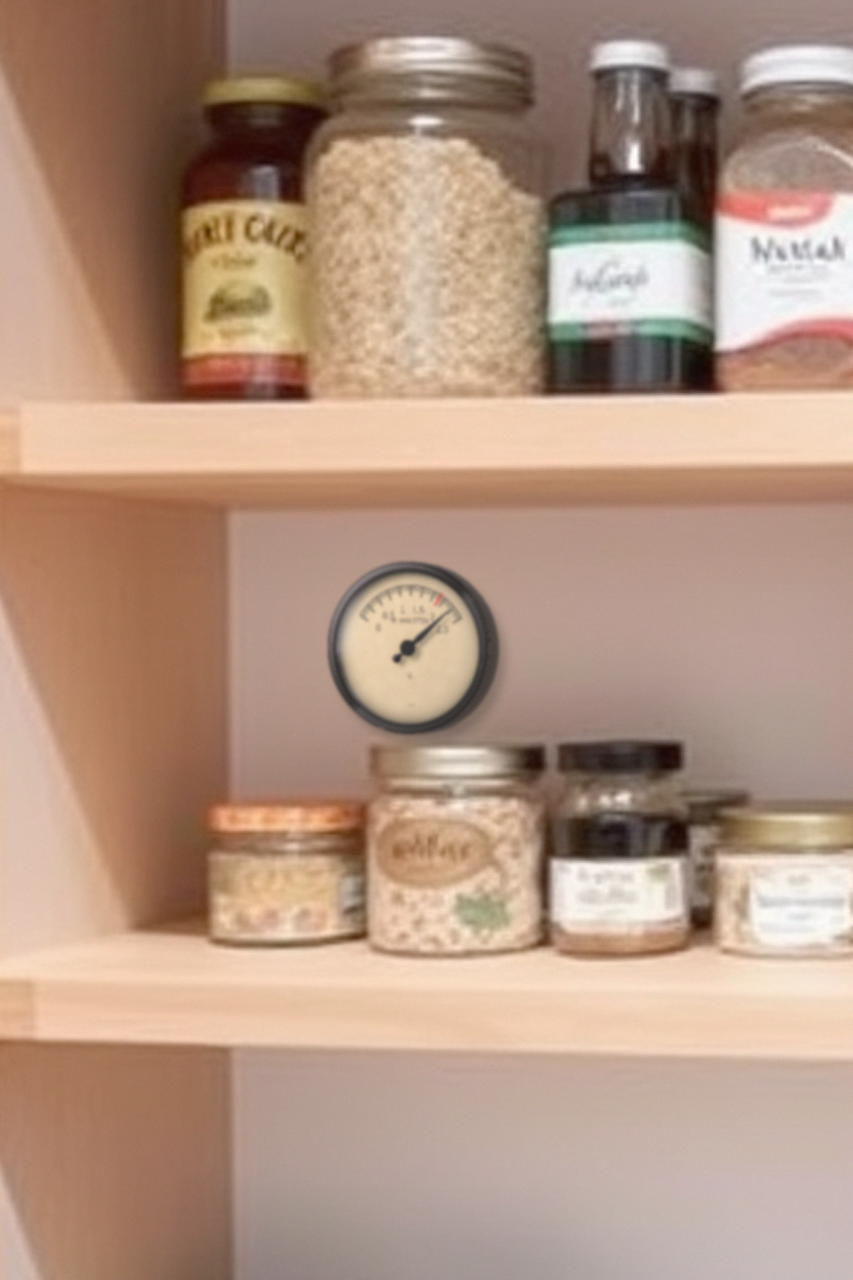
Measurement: 2.25 V
